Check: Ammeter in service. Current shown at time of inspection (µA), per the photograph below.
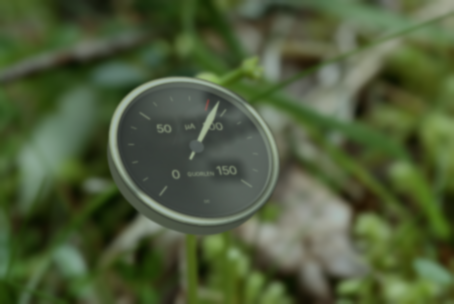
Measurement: 95 µA
